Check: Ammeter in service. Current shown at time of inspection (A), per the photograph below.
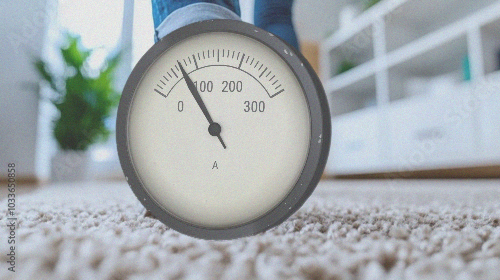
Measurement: 70 A
